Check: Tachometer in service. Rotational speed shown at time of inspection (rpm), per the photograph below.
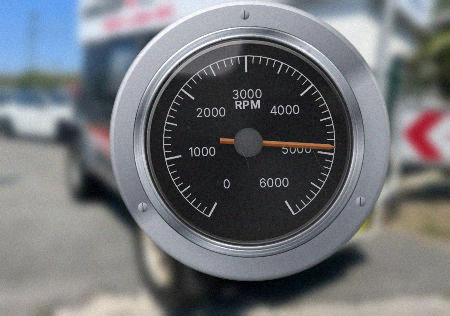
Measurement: 4900 rpm
